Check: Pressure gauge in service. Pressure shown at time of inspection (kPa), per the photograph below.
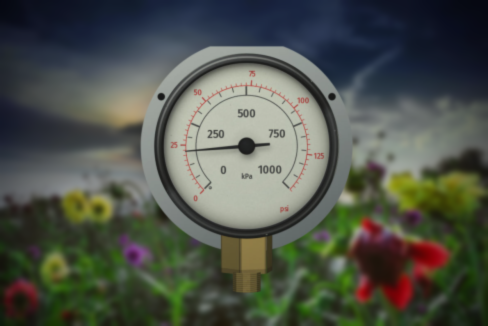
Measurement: 150 kPa
